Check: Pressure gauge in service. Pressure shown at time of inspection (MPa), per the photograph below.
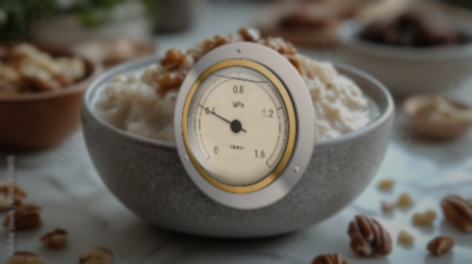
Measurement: 0.4 MPa
